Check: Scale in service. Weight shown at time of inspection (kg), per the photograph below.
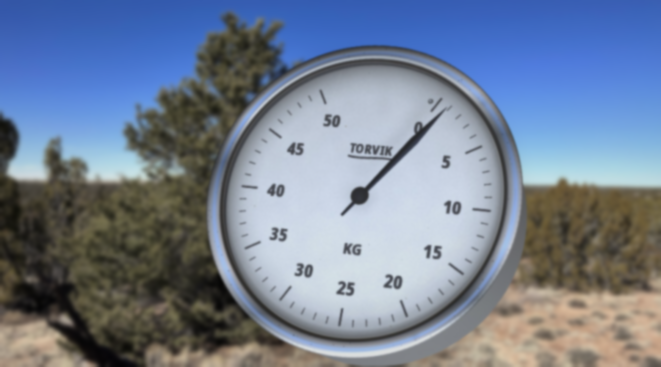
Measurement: 1 kg
